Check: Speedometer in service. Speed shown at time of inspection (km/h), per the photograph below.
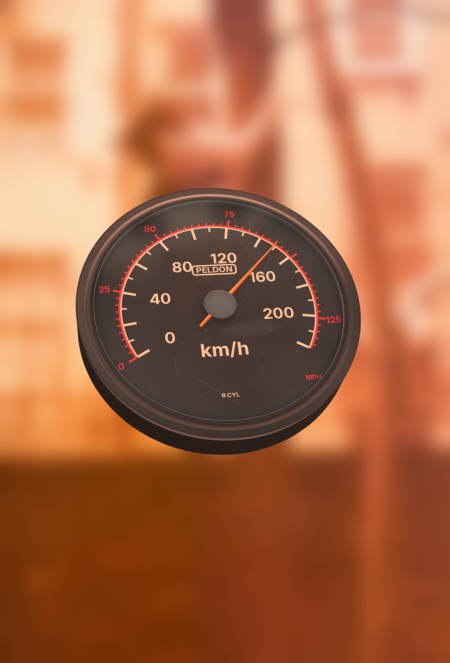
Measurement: 150 km/h
